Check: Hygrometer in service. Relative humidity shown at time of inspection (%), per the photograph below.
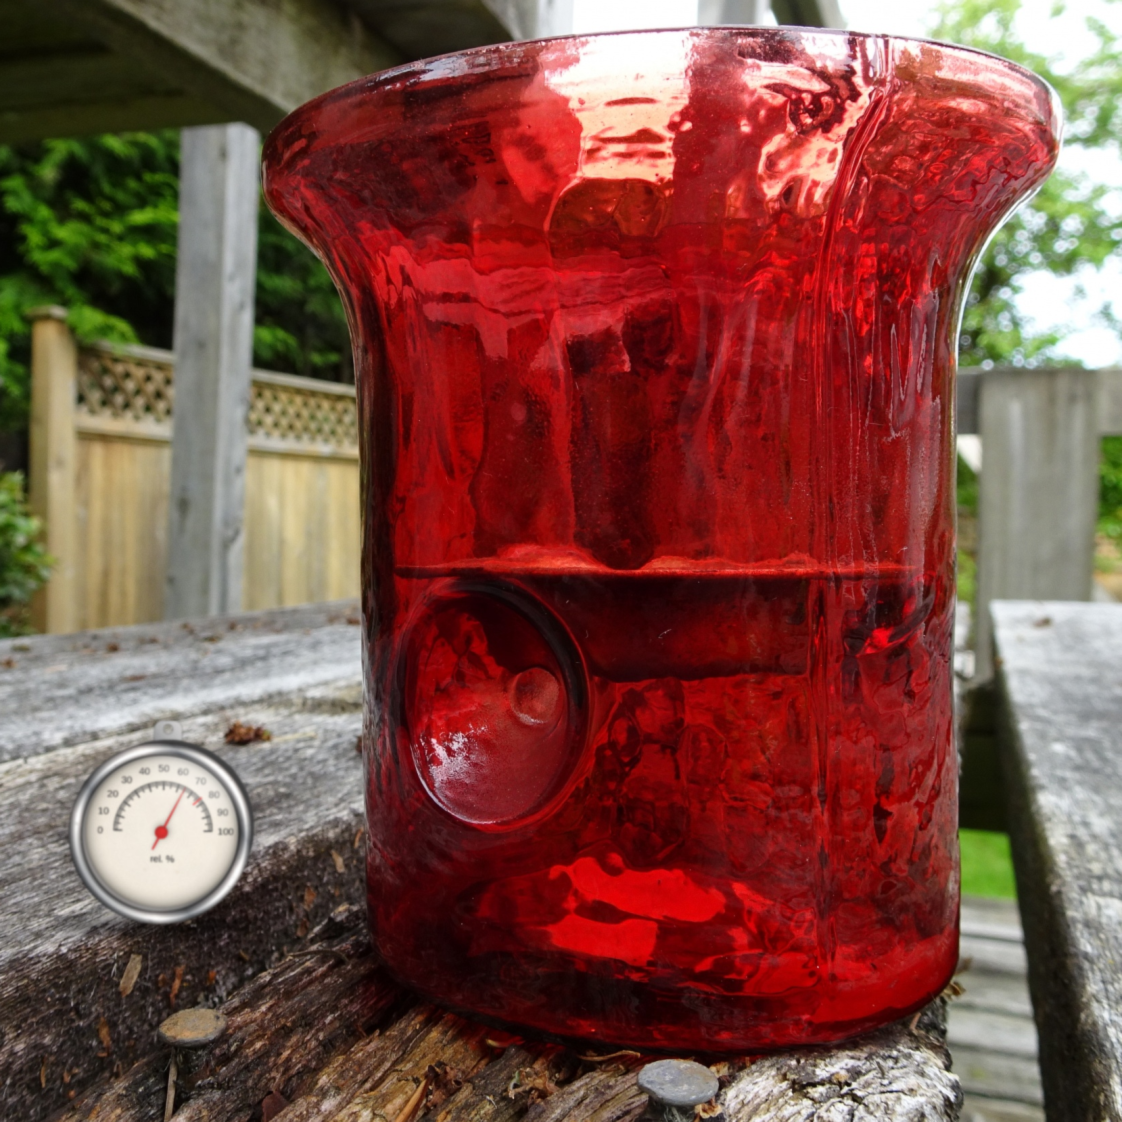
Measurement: 65 %
